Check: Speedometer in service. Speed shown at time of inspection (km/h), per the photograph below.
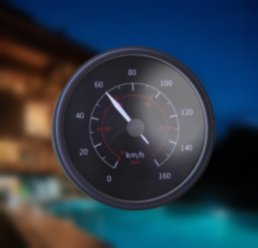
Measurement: 60 km/h
